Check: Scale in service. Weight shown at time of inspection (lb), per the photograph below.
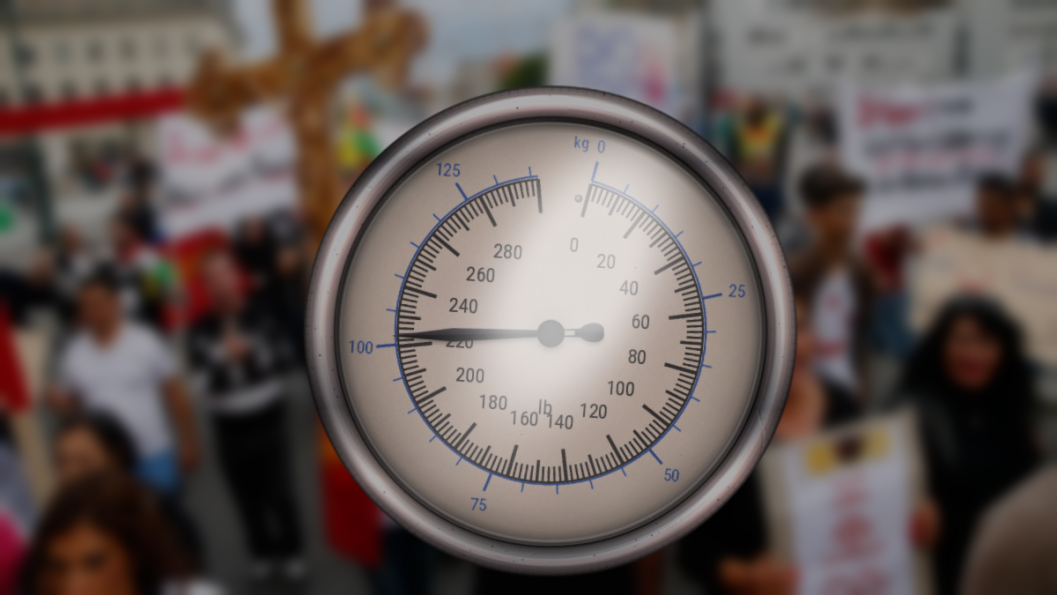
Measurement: 224 lb
